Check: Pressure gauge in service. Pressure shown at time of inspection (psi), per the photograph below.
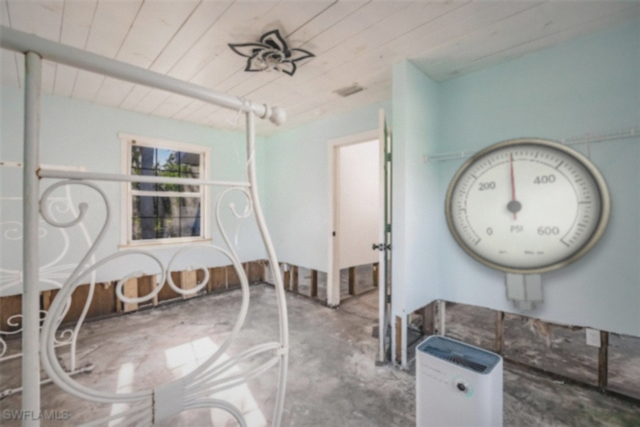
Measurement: 300 psi
